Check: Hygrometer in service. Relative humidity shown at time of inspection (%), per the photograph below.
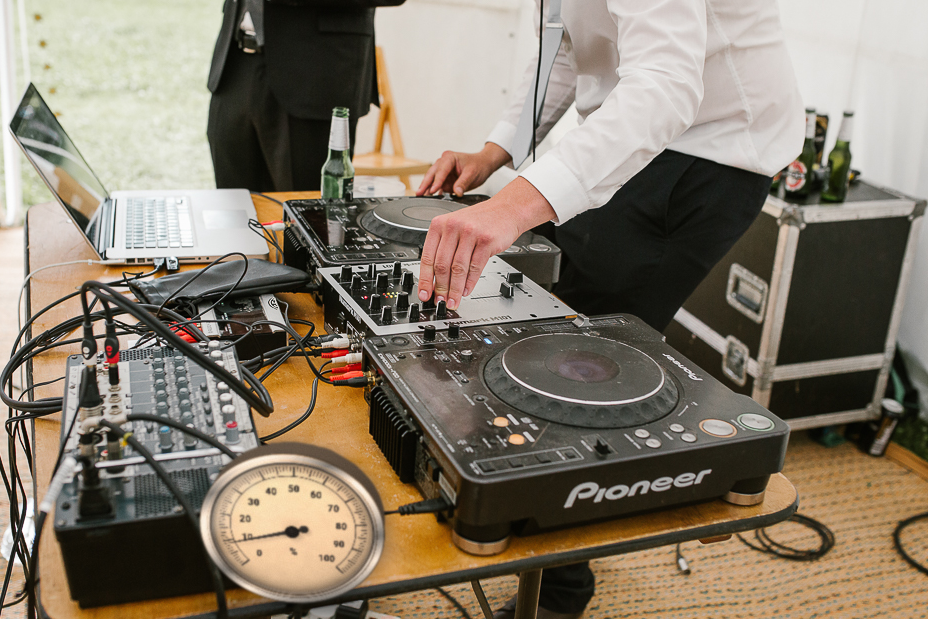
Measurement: 10 %
